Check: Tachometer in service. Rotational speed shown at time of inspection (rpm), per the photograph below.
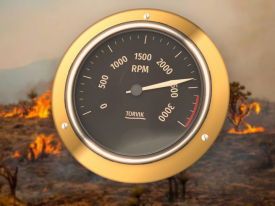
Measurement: 2400 rpm
